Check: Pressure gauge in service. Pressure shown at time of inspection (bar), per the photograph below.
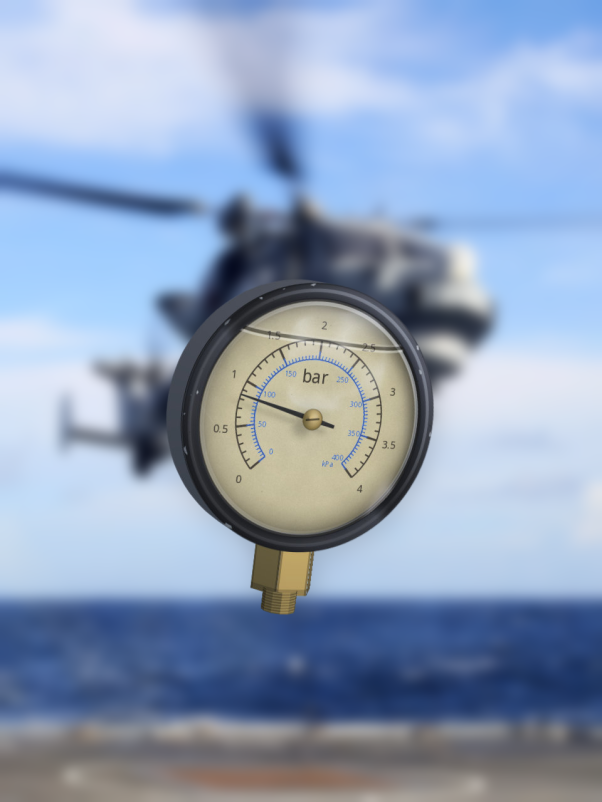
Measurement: 0.85 bar
